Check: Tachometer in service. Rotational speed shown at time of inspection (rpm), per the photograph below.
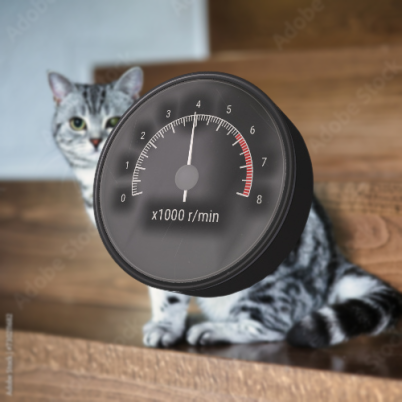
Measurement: 4000 rpm
